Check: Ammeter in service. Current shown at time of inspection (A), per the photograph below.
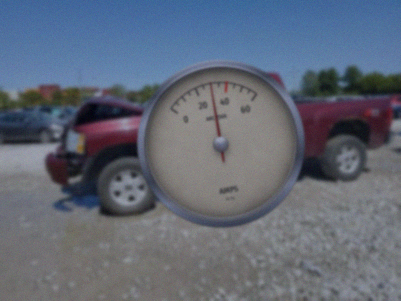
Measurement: 30 A
